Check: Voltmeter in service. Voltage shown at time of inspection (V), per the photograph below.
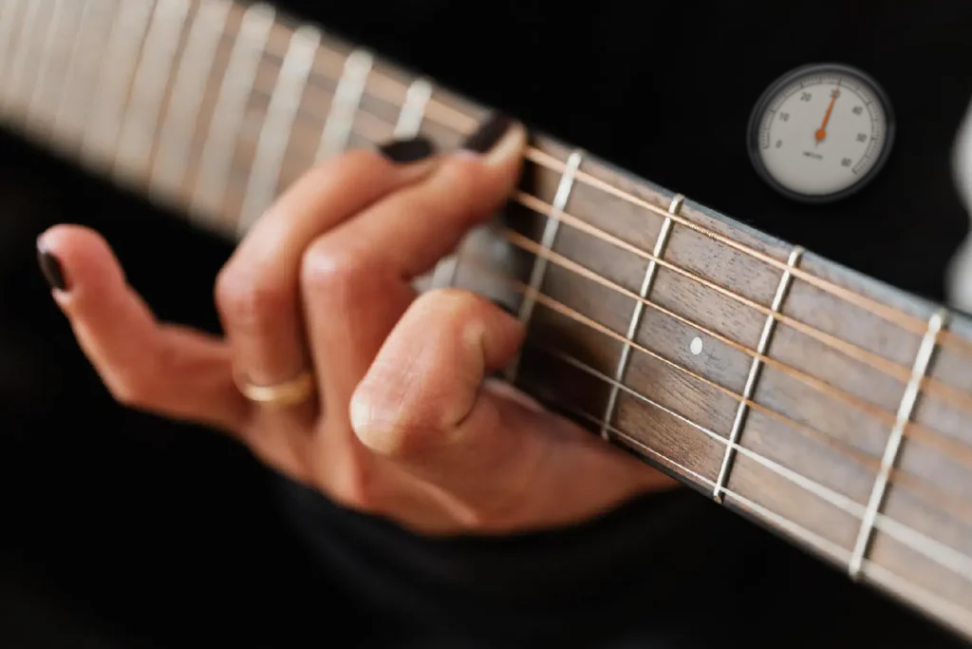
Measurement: 30 V
